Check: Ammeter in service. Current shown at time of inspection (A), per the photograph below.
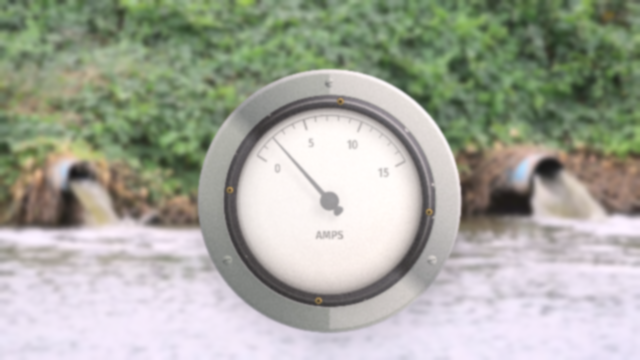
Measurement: 2 A
